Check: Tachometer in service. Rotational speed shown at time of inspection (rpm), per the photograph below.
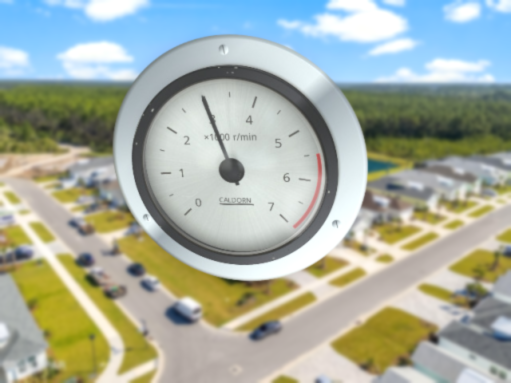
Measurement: 3000 rpm
